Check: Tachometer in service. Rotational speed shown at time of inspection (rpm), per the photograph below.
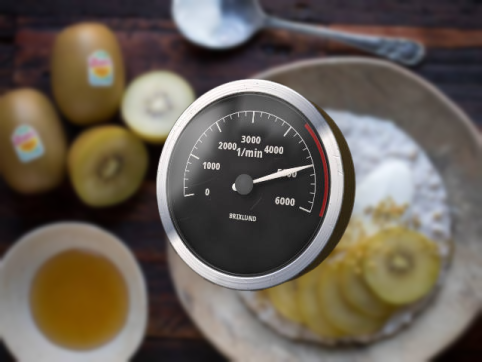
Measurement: 5000 rpm
